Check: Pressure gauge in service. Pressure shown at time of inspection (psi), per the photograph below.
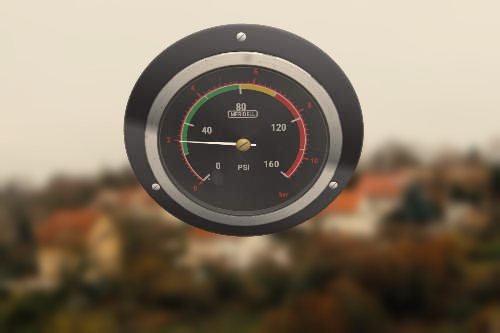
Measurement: 30 psi
